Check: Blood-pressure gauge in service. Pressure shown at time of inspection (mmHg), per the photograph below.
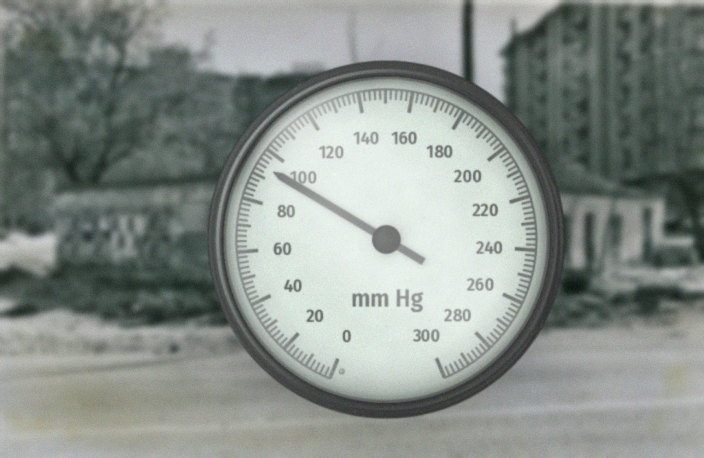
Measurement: 94 mmHg
